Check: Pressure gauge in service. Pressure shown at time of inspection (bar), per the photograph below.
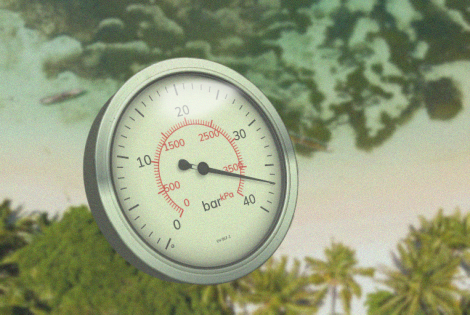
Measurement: 37 bar
